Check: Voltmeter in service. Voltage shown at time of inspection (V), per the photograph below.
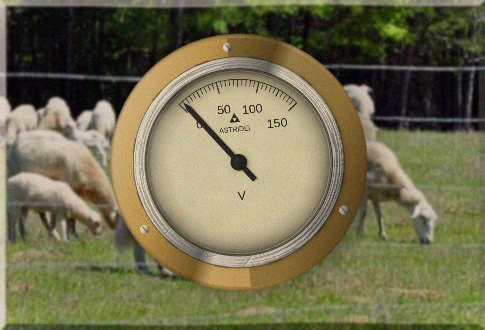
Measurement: 5 V
